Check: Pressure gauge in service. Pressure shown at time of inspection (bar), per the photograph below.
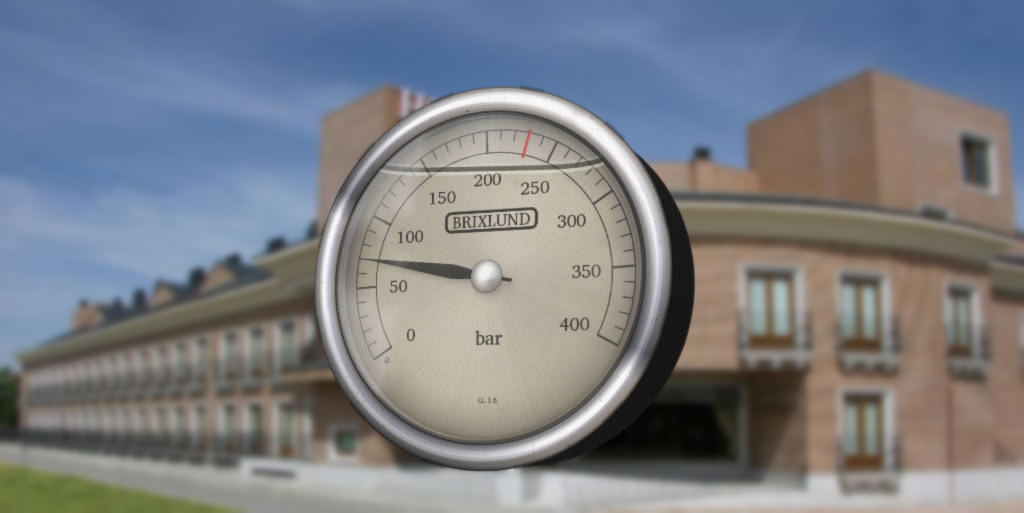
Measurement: 70 bar
